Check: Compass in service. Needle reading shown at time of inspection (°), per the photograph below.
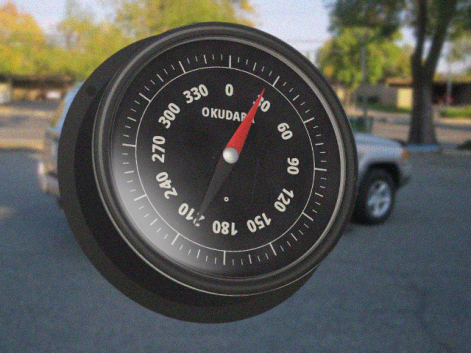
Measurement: 25 °
